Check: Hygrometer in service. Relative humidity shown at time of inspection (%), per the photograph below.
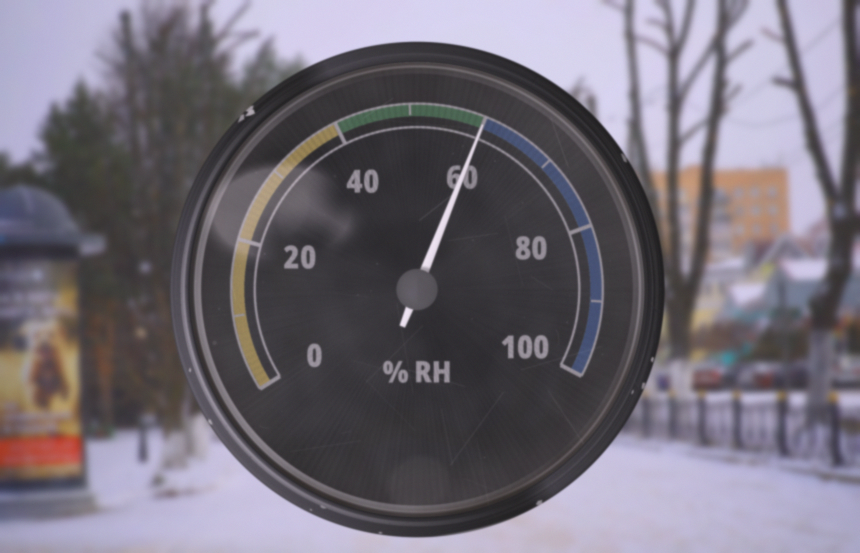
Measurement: 60 %
